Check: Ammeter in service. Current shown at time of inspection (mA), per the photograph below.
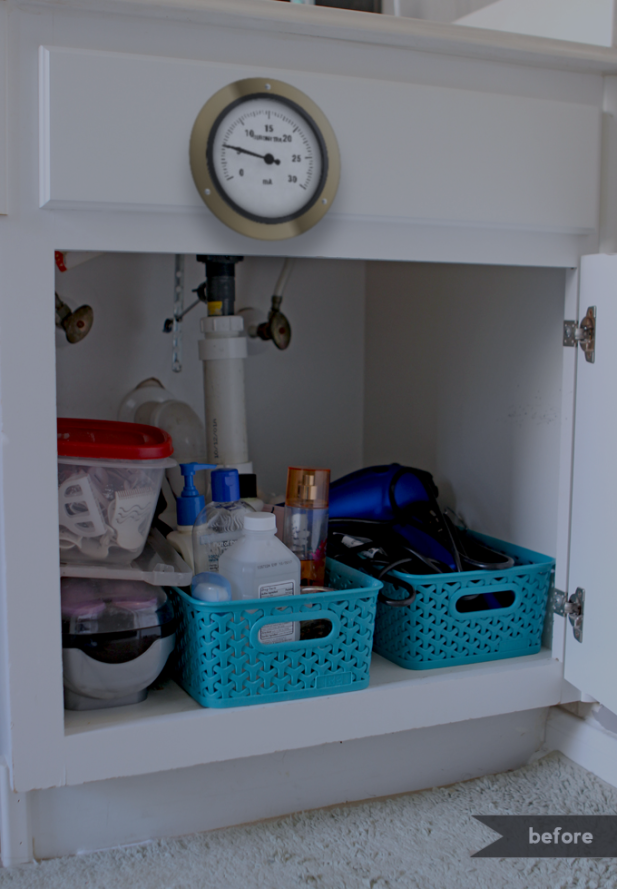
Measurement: 5 mA
